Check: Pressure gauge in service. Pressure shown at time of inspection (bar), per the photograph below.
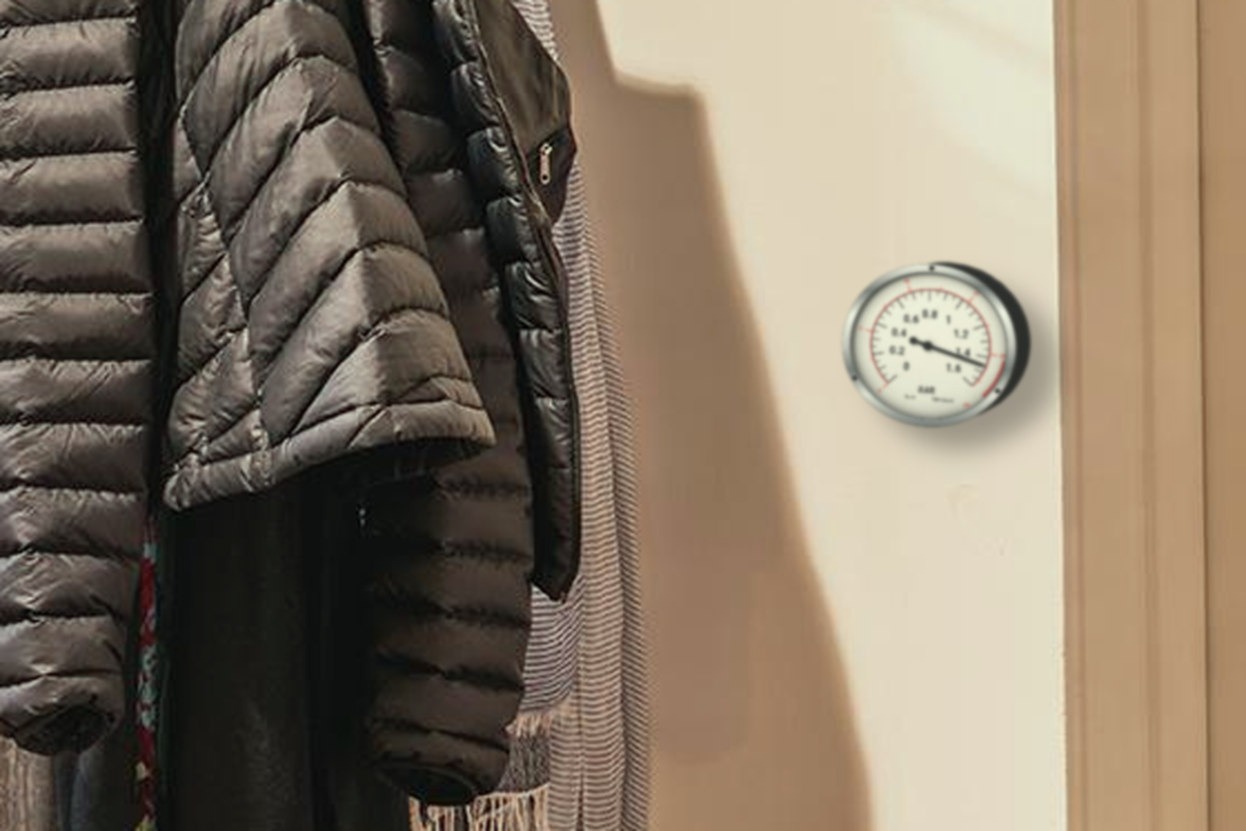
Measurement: 1.45 bar
